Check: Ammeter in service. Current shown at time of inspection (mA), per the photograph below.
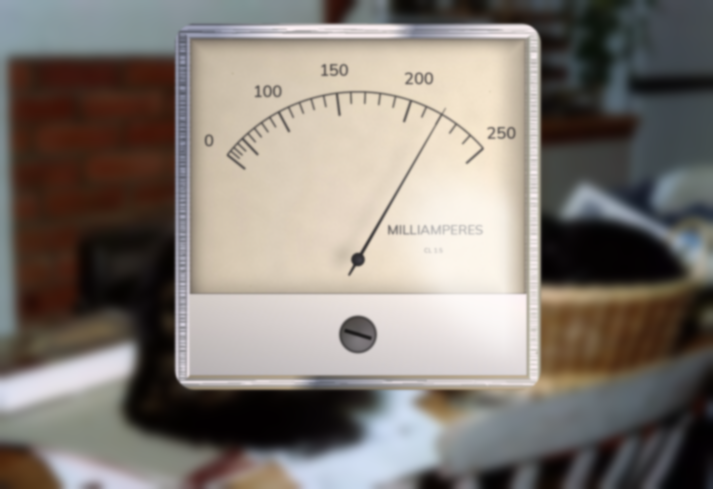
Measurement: 220 mA
